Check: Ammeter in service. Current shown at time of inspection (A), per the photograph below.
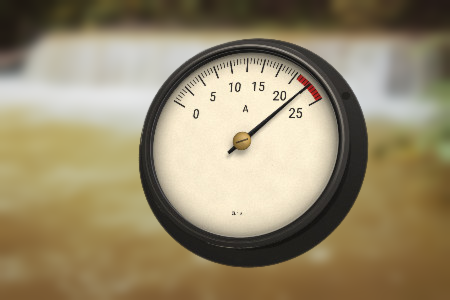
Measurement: 22.5 A
